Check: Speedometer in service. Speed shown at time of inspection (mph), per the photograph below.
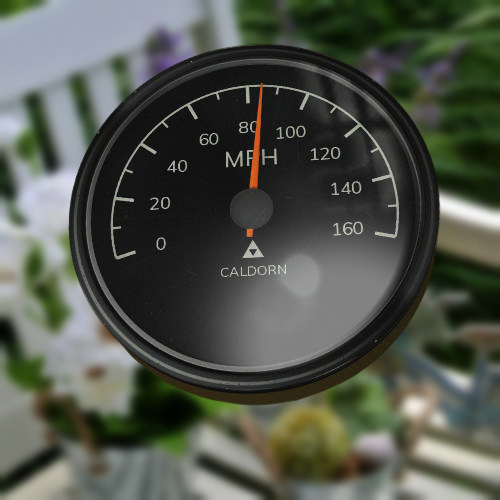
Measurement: 85 mph
